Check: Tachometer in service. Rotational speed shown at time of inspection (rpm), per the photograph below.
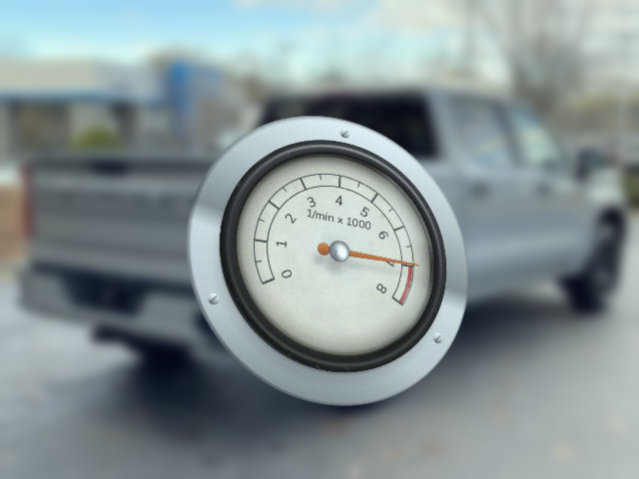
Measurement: 7000 rpm
